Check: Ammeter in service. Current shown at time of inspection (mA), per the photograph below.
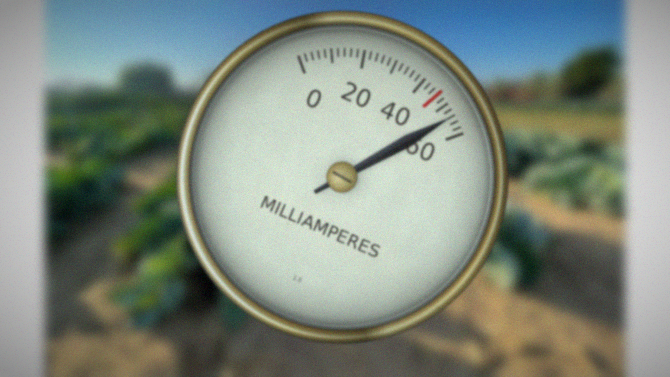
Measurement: 54 mA
